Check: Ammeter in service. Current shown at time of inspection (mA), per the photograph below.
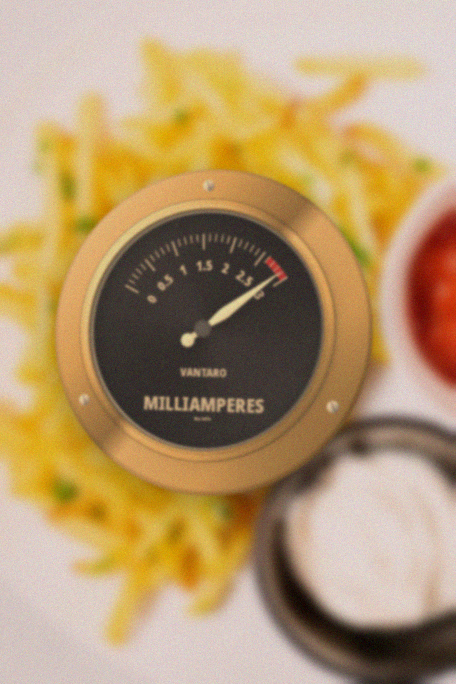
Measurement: 2.9 mA
